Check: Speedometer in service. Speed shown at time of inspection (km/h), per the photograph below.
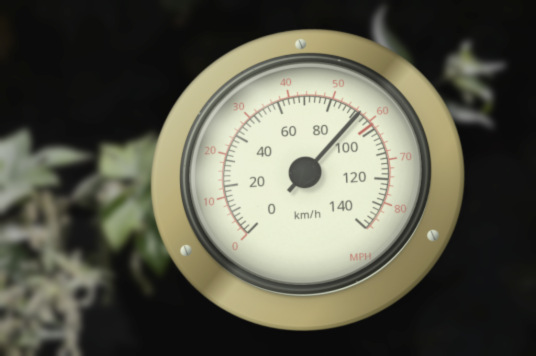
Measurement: 92 km/h
